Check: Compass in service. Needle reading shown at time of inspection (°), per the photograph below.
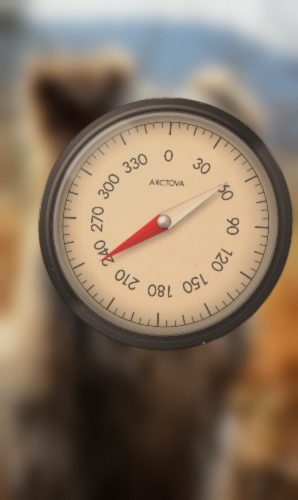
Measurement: 235 °
